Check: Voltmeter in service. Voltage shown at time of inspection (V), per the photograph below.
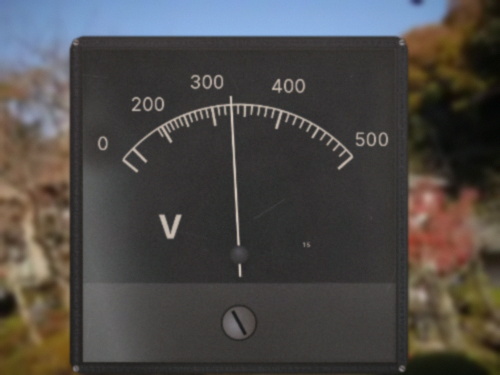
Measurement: 330 V
